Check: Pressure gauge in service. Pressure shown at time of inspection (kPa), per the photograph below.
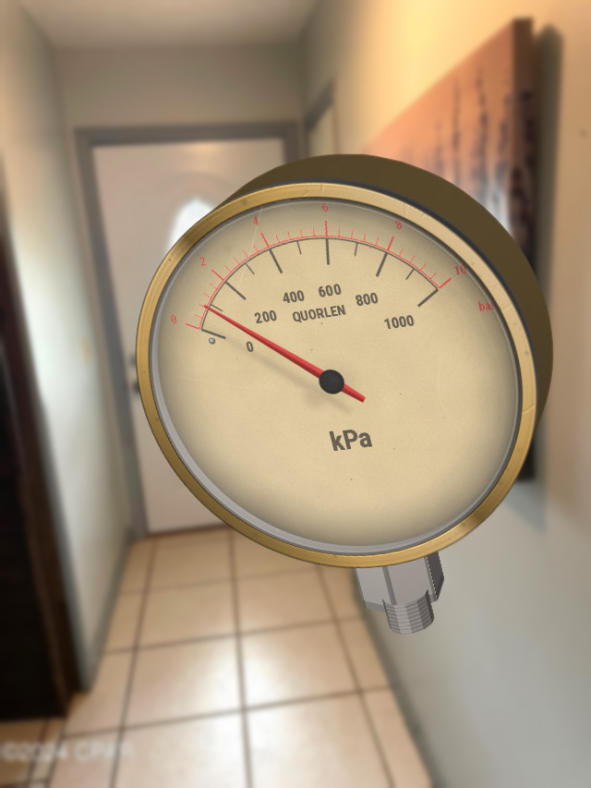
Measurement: 100 kPa
